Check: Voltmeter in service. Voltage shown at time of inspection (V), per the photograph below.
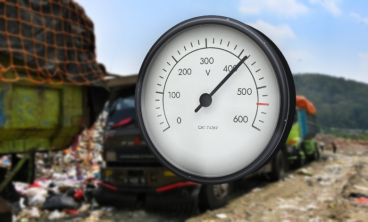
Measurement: 420 V
